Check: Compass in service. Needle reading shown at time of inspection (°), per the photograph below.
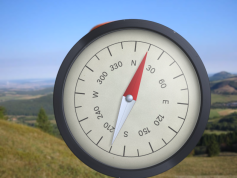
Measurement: 15 °
